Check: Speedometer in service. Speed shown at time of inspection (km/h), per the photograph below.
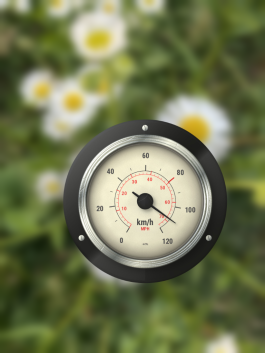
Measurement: 110 km/h
